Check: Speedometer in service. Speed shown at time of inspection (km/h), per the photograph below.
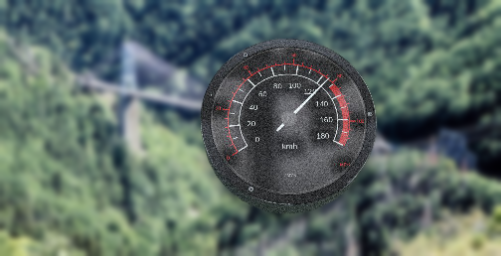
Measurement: 125 km/h
